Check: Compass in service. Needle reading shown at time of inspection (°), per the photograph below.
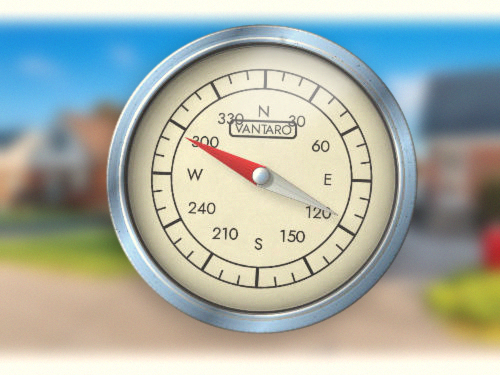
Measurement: 295 °
